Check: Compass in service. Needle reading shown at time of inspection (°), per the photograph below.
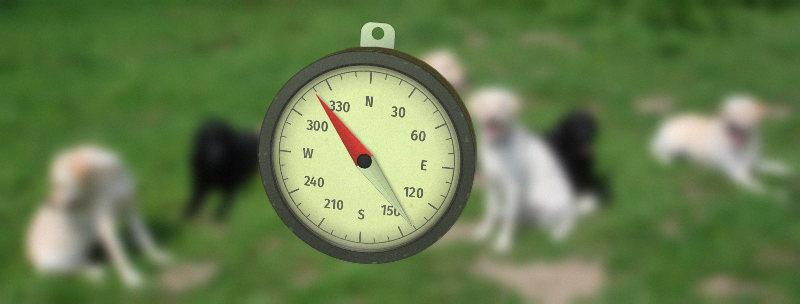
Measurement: 320 °
